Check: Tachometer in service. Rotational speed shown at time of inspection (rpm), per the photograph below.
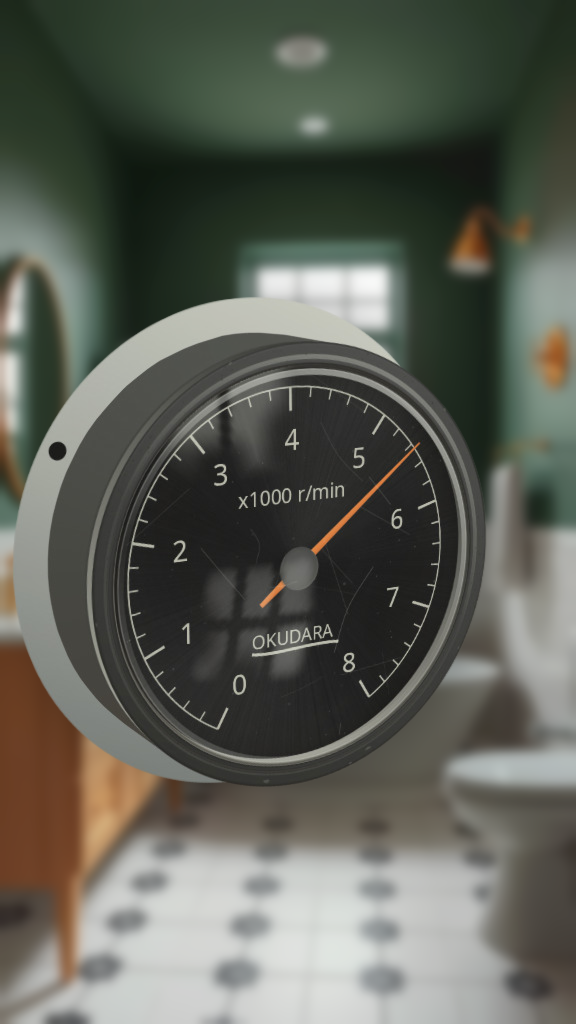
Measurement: 5400 rpm
